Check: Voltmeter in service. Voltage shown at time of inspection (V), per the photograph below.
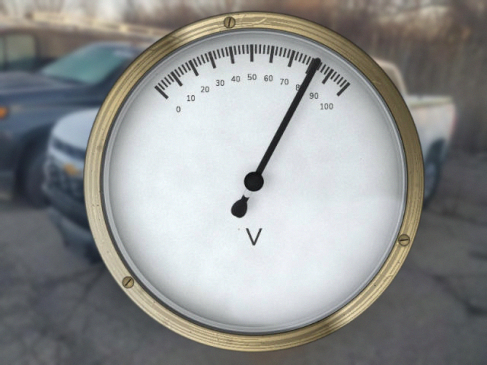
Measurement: 82 V
